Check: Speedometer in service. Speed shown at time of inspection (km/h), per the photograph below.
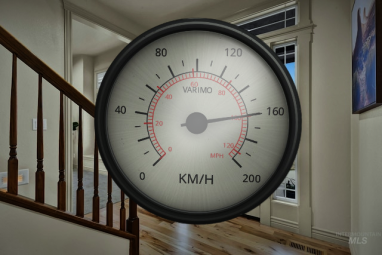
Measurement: 160 km/h
